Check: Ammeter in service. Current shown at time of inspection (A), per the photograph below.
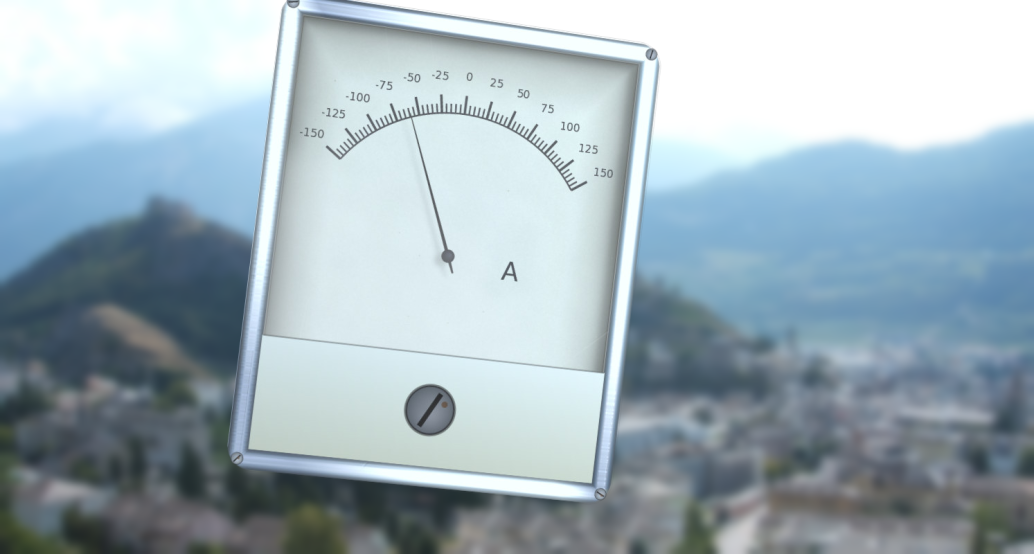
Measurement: -60 A
